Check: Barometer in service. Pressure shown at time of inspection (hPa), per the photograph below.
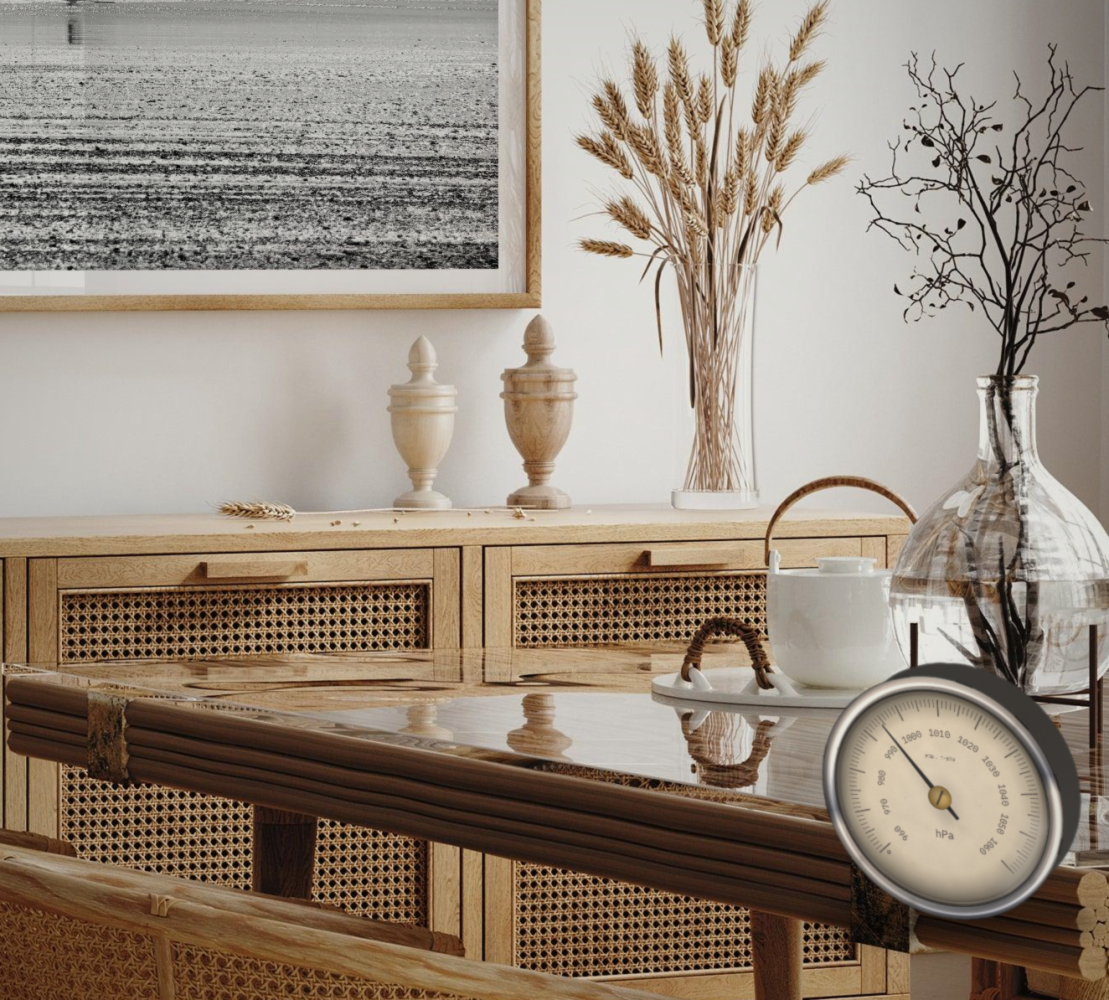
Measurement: 995 hPa
